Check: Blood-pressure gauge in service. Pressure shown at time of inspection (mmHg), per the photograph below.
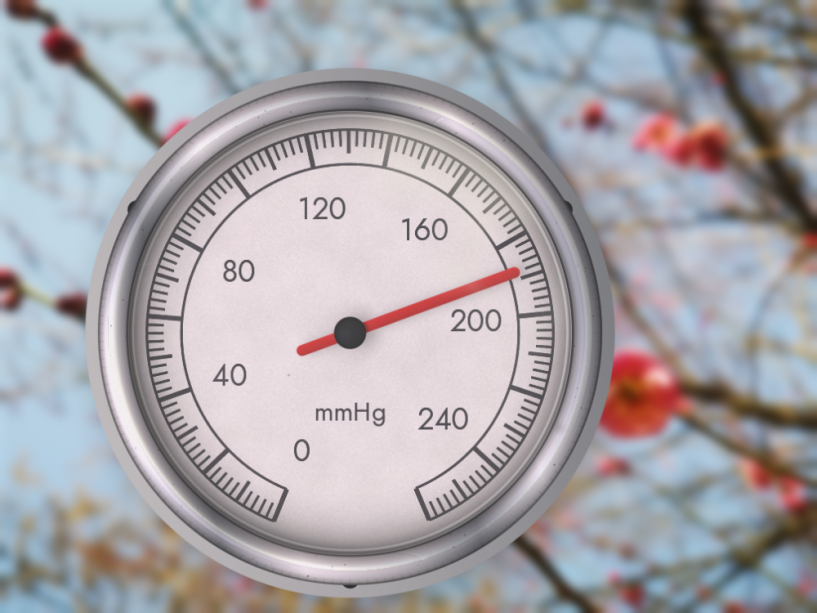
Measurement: 188 mmHg
